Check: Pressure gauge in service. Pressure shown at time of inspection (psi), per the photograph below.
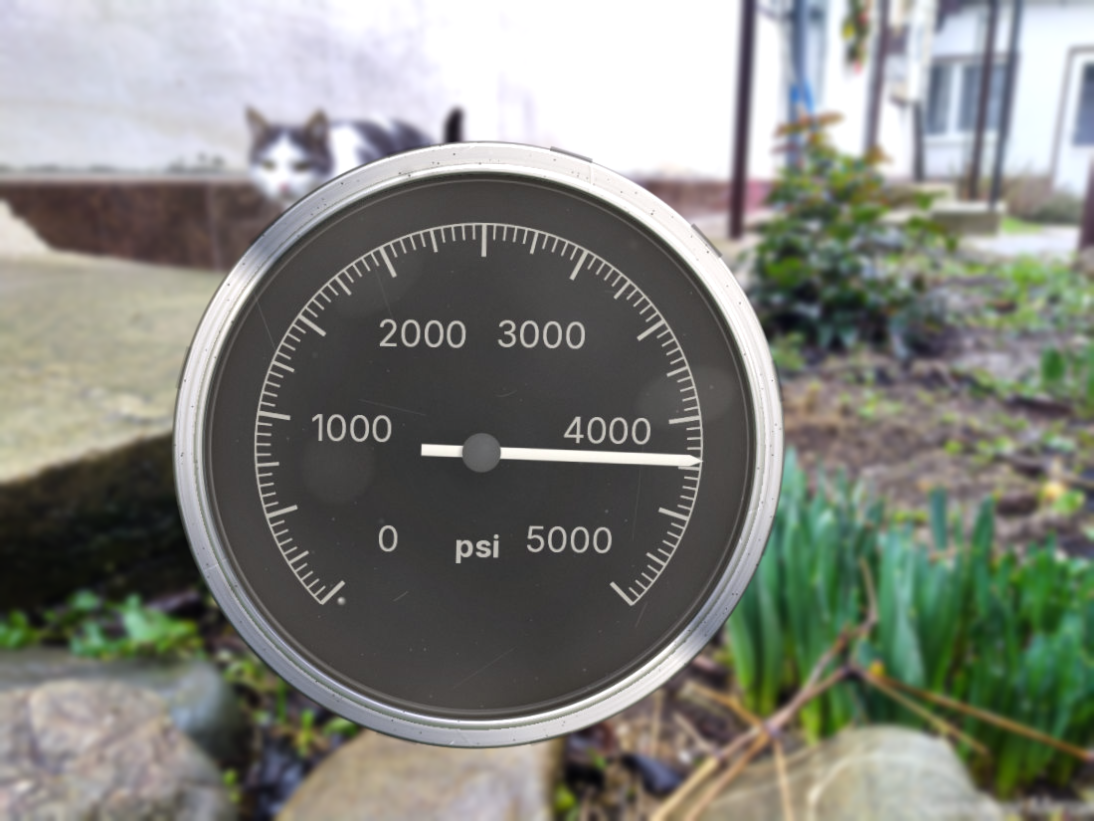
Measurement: 4200 psi
